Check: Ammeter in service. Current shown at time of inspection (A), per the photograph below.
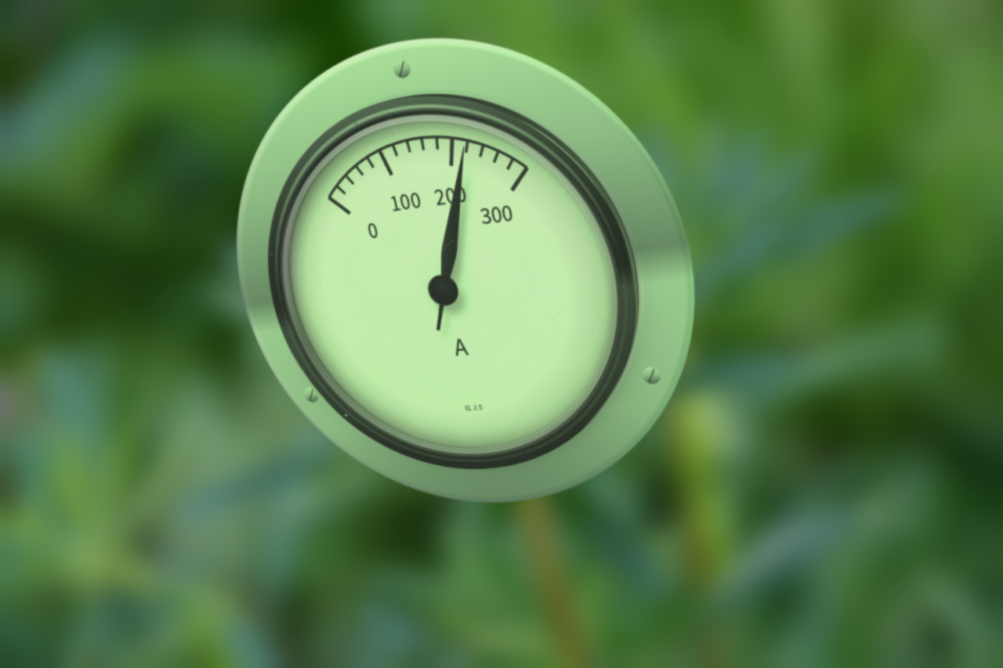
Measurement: 220 A
